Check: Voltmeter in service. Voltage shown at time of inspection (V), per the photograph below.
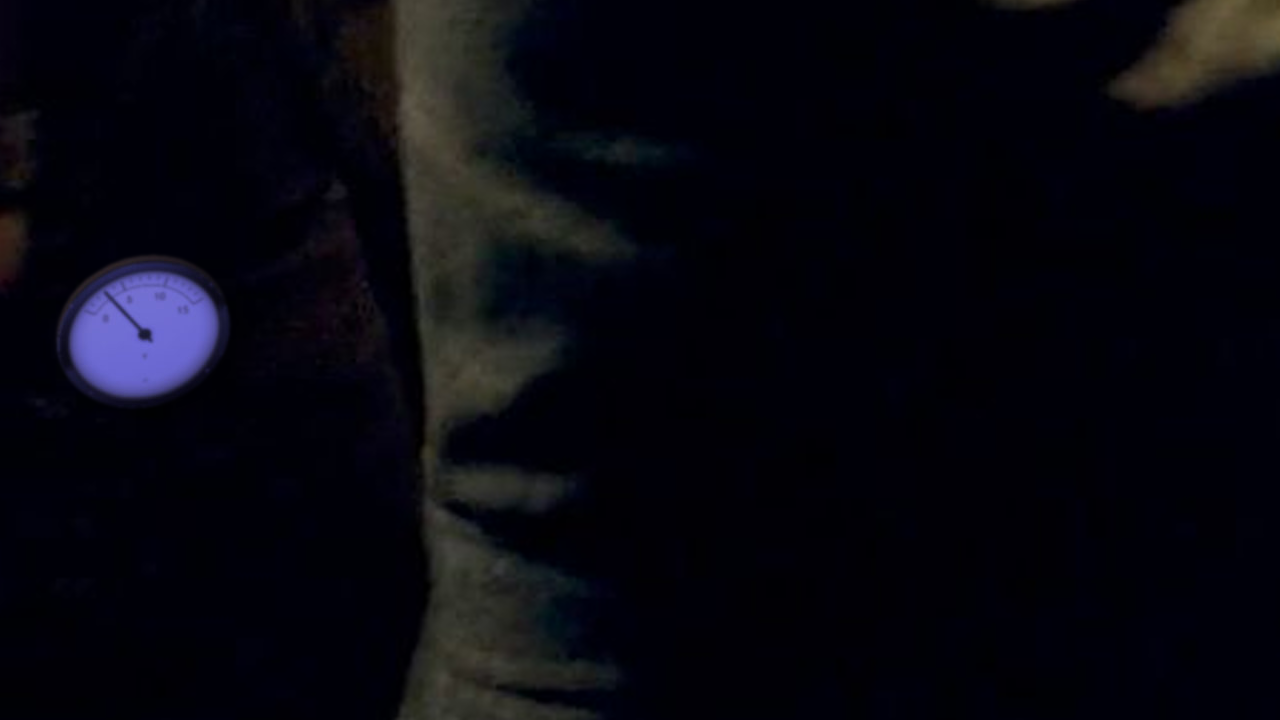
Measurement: 3 V
